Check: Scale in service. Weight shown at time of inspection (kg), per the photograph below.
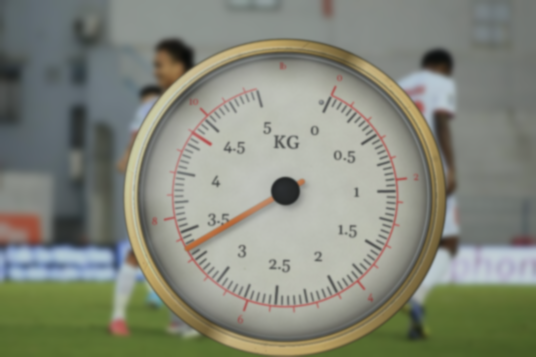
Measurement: 3.35 kg
